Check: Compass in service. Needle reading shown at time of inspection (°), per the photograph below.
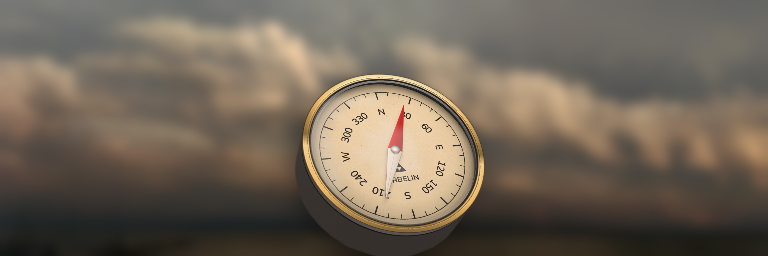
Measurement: 25 °
